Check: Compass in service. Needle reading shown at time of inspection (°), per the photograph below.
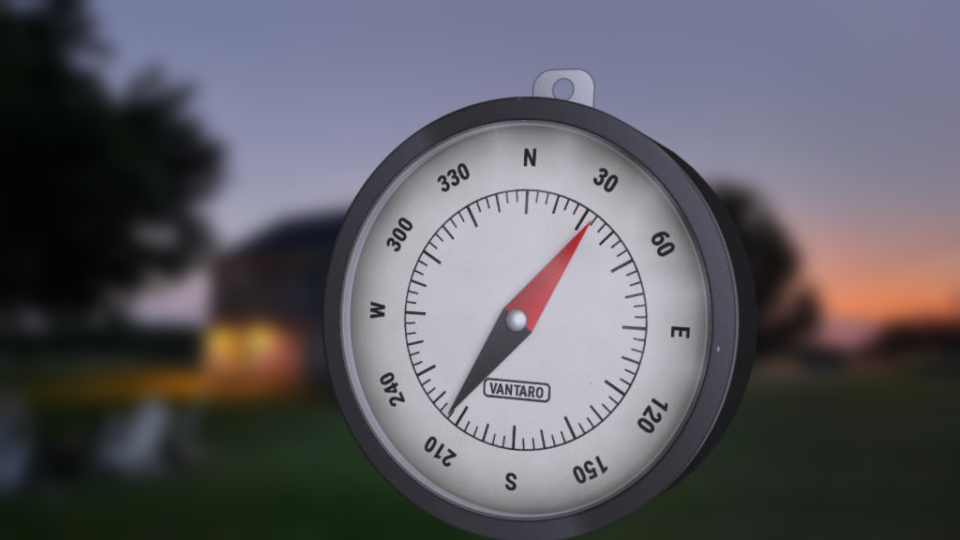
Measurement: 35 °
